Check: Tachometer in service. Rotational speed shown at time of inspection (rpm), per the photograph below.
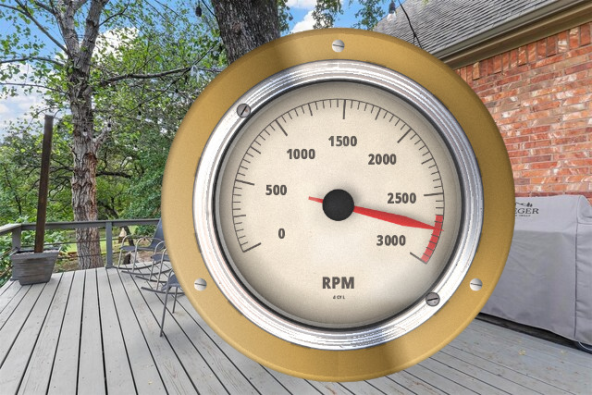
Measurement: 2750 rpm
